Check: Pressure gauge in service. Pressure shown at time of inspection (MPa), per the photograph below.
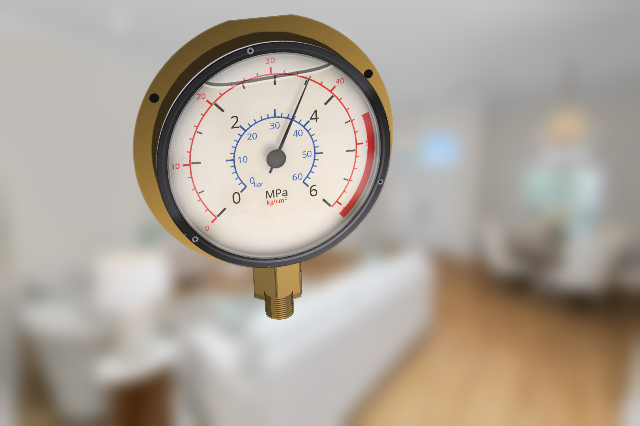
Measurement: 3.5 MPa
